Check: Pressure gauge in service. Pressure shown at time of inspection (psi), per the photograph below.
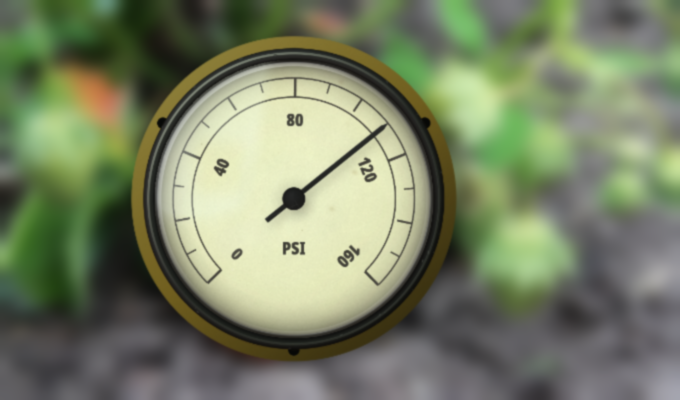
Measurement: 110 psi
